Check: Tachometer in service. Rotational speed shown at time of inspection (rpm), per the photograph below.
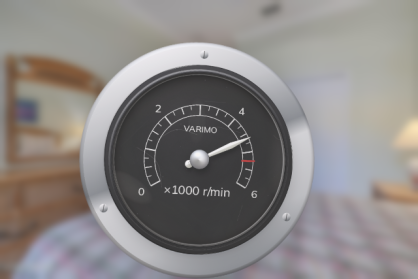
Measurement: 4625 rpm
